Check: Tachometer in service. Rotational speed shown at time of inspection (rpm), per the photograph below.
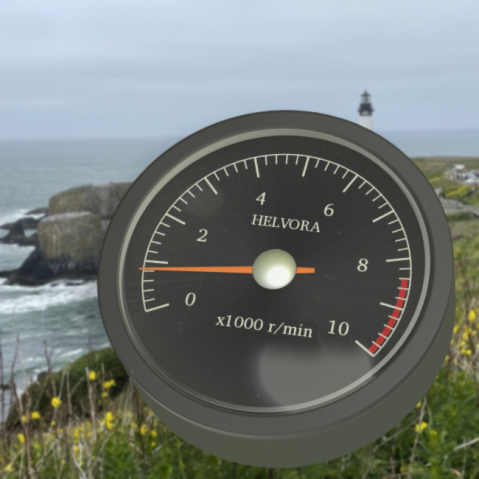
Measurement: 800 rpm
